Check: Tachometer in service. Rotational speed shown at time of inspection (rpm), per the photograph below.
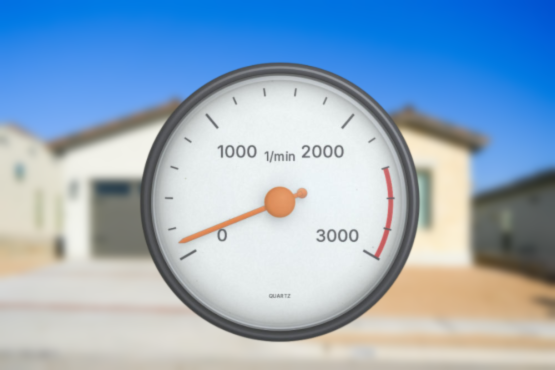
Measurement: 100 rpm
